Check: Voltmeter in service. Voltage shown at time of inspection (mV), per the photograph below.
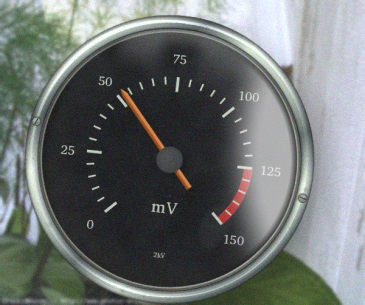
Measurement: 52.5 mV
